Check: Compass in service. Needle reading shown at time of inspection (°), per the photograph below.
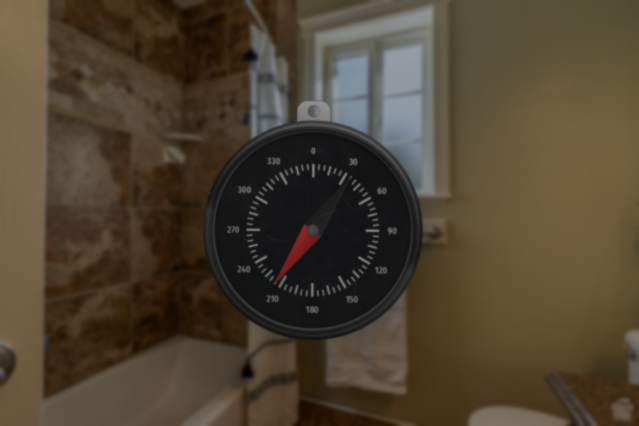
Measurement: 215 °
